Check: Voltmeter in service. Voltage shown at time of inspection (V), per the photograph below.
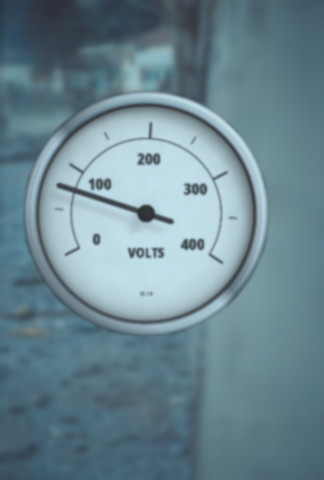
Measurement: 75 V
